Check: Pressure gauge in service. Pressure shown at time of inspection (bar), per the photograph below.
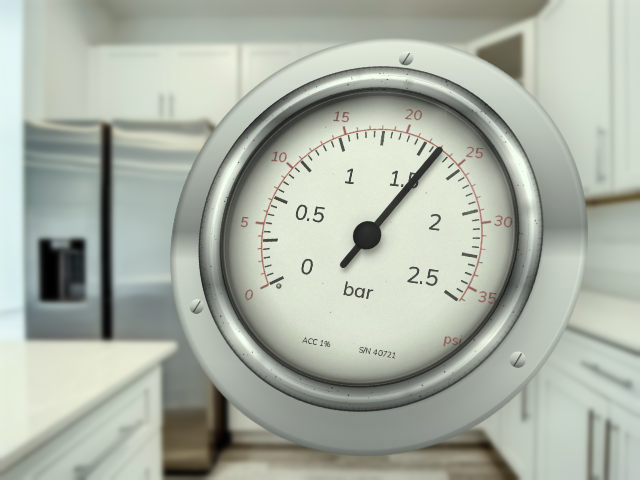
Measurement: 1.6 bar
